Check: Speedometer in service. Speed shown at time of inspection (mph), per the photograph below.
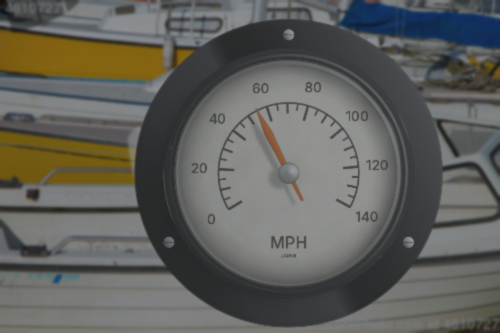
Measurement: 55 mph
